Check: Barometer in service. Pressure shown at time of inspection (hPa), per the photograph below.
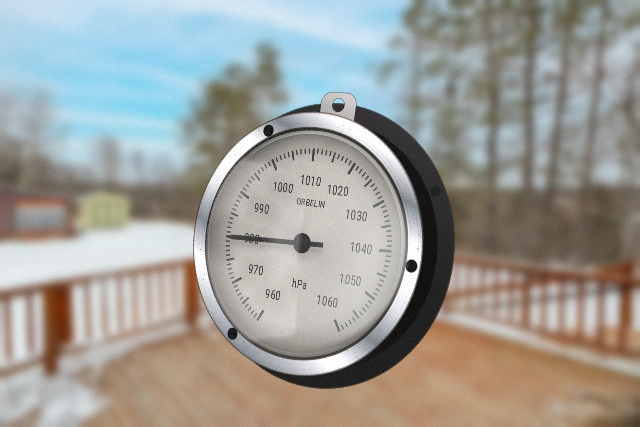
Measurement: 980 hPa
